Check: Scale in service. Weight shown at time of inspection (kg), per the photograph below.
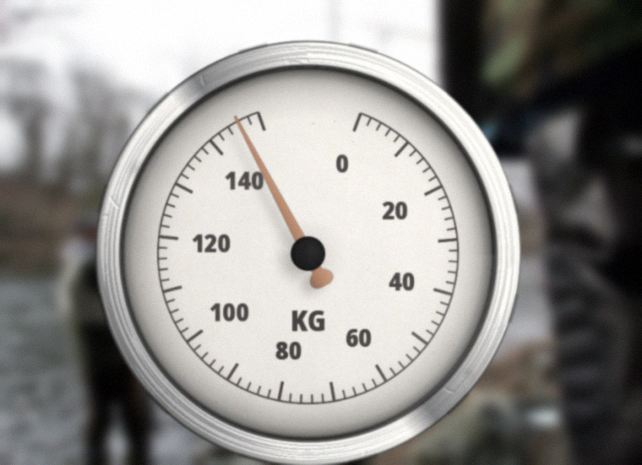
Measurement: 146 kg
